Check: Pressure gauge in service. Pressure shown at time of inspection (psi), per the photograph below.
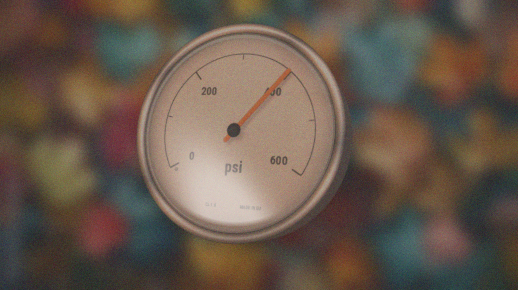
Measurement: 400 psi
